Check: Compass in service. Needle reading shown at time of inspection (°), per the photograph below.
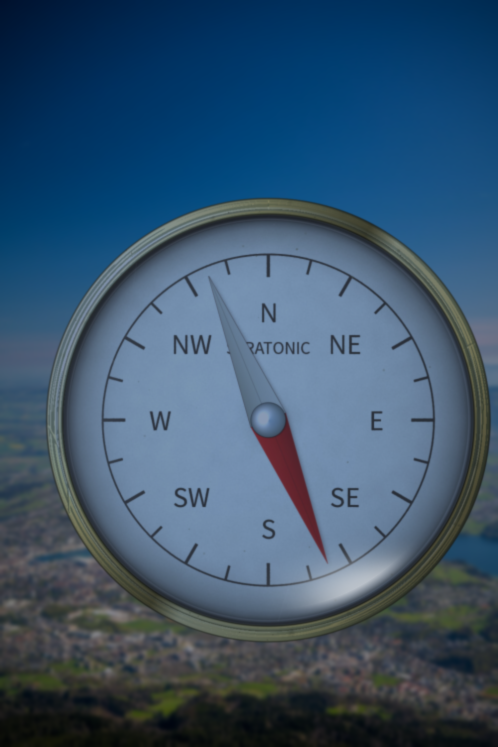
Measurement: 157.5 °
